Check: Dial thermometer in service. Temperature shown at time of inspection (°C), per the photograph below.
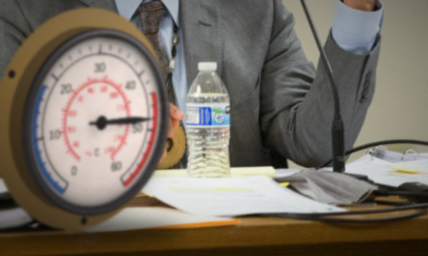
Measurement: 48 °C
